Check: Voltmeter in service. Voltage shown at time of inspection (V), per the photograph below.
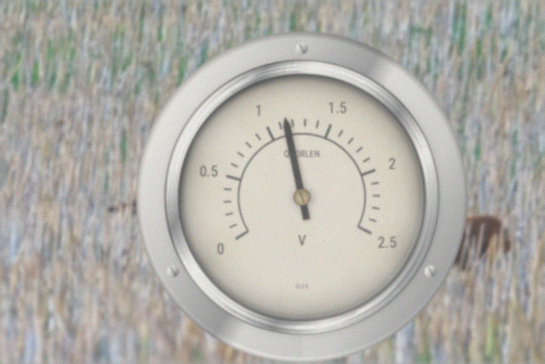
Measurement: 1.15 V
